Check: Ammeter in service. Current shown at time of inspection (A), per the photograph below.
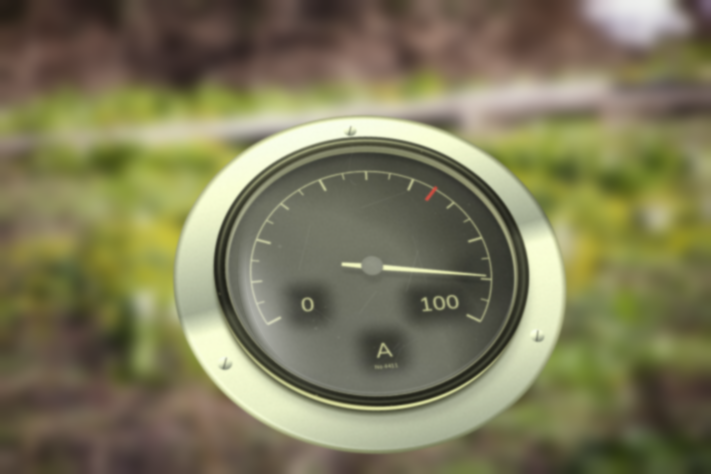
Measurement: 90 A
